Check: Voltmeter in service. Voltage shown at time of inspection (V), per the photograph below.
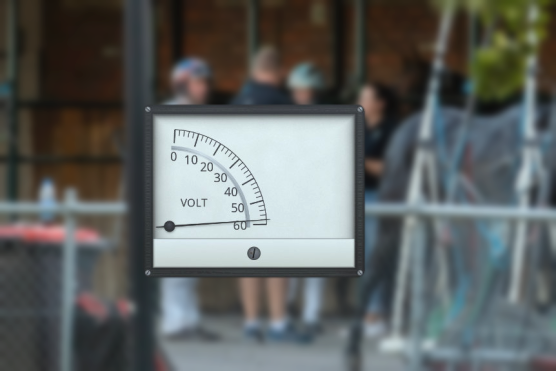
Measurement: 58 V
